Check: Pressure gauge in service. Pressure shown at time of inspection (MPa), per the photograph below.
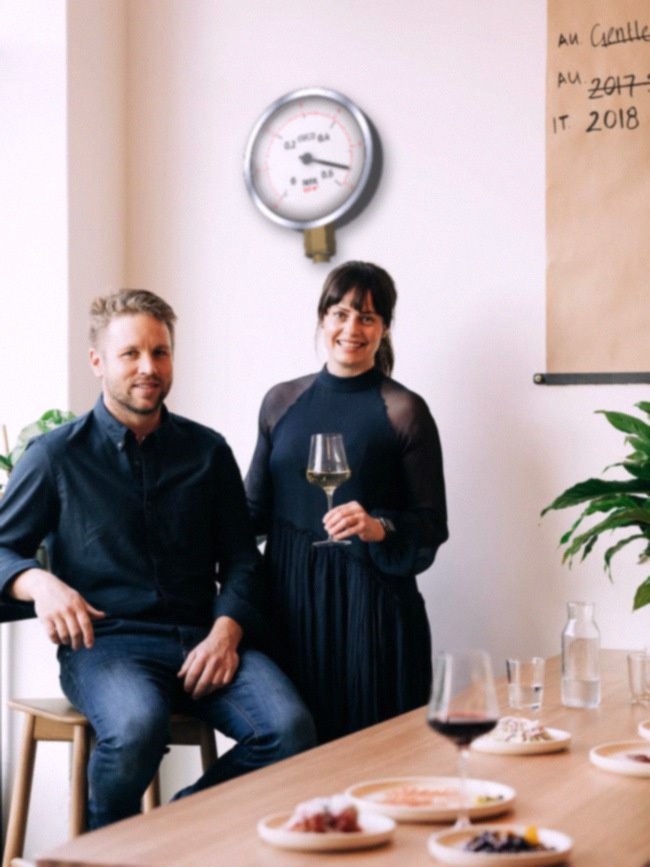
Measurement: 0.55 MPa
